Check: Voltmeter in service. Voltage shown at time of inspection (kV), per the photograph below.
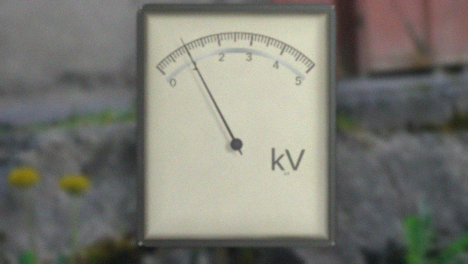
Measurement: 1 kV
